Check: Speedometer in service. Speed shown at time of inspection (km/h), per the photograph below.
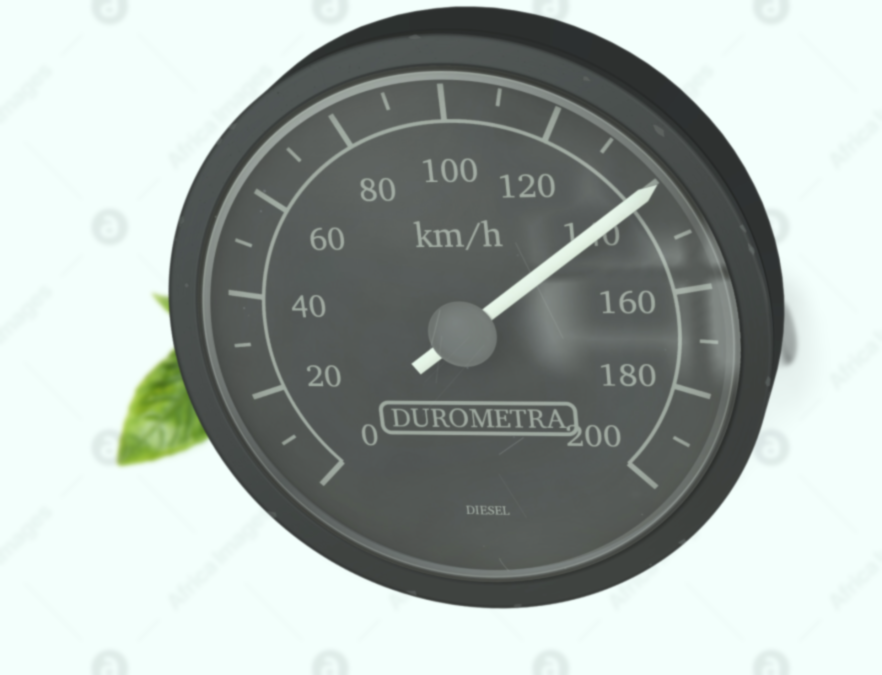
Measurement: 140 km/h
